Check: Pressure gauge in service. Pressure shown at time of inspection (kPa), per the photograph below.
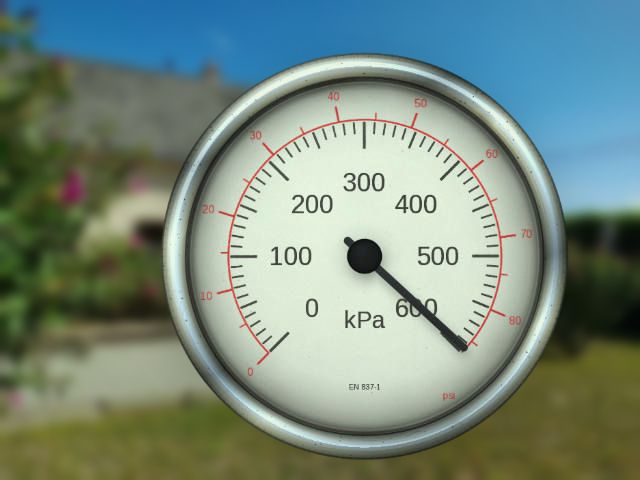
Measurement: 595 kPa
